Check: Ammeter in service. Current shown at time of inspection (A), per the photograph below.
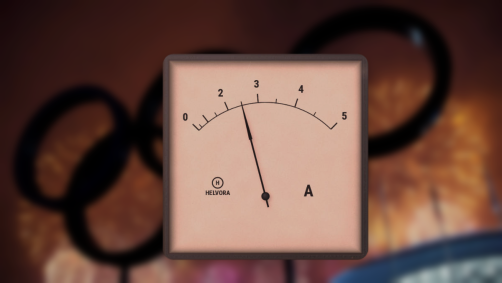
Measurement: 2.5 A
